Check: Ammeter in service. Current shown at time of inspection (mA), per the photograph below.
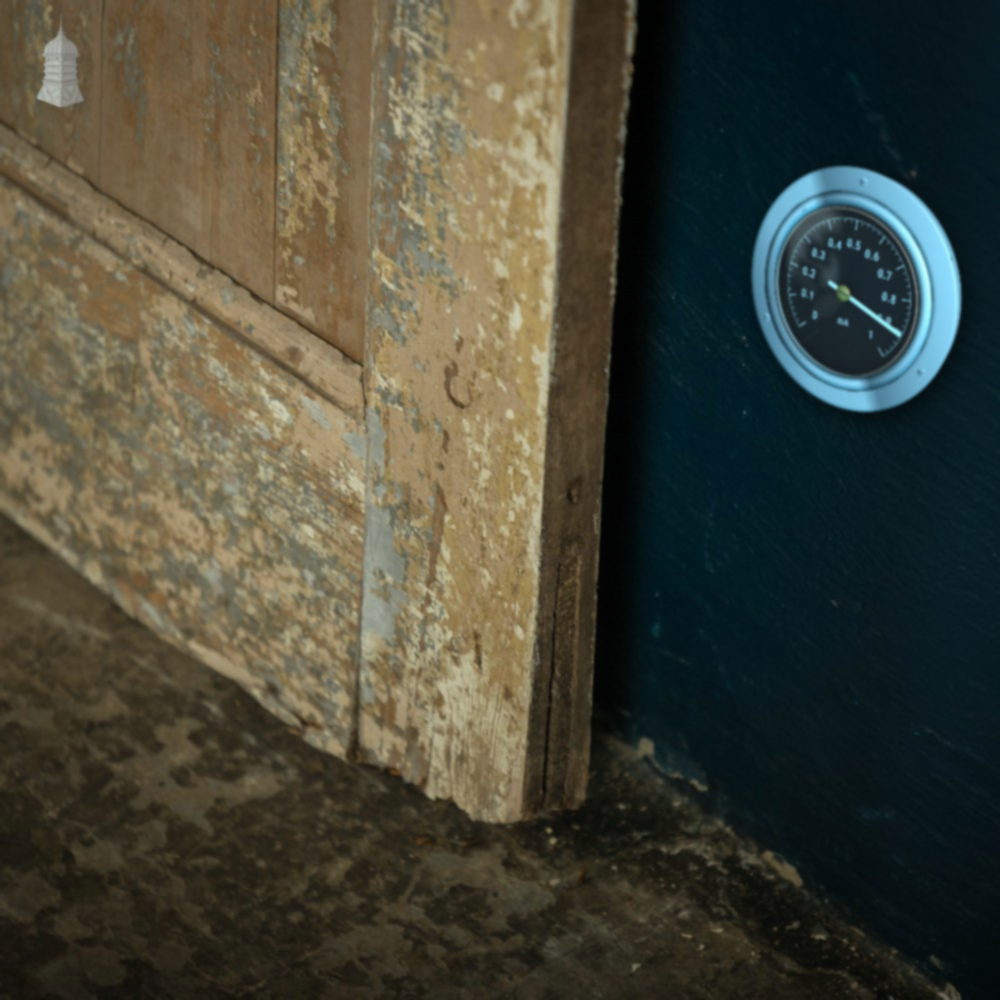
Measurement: 0.9 mA
